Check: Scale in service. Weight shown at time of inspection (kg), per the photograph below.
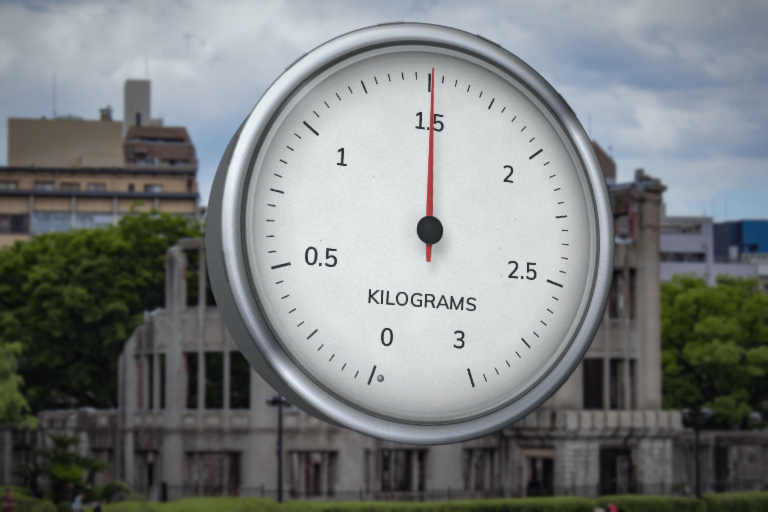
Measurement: 1.5 kg
